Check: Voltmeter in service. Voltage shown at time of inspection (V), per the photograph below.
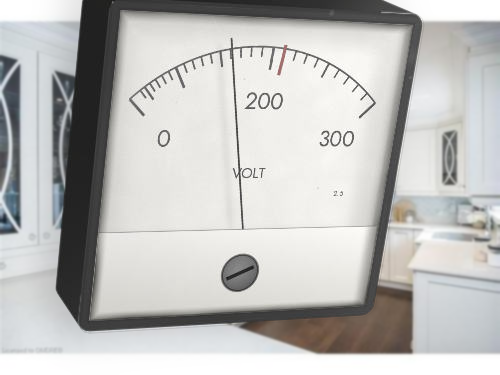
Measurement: 160 V
